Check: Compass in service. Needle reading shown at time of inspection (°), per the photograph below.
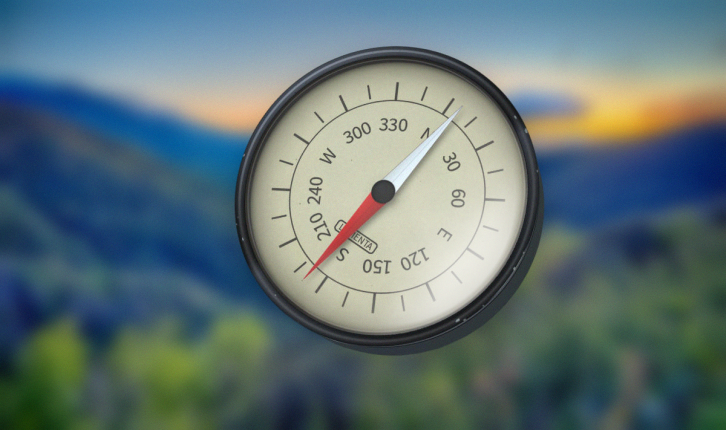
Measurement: 187.5 °
